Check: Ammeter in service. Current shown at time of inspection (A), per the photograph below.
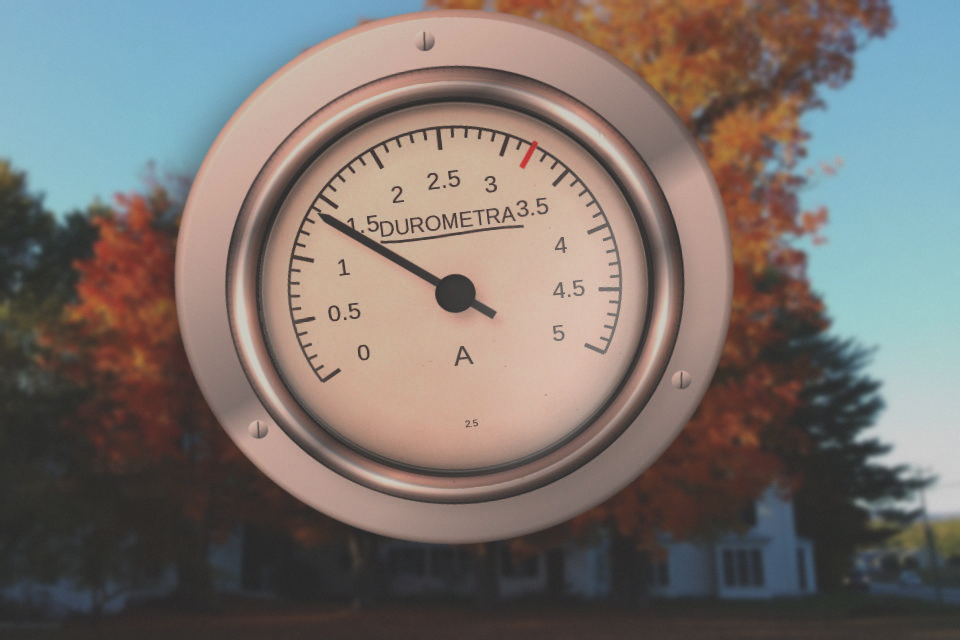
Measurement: 1.4 A
